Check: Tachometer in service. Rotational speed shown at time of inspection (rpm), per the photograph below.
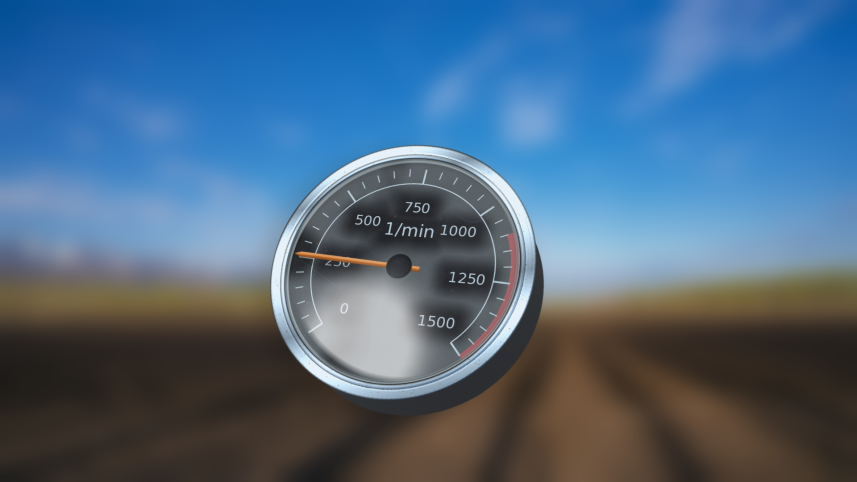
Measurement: 250 rpm
